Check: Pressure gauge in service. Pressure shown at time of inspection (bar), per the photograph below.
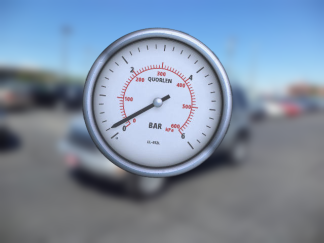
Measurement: 0.2 bar
